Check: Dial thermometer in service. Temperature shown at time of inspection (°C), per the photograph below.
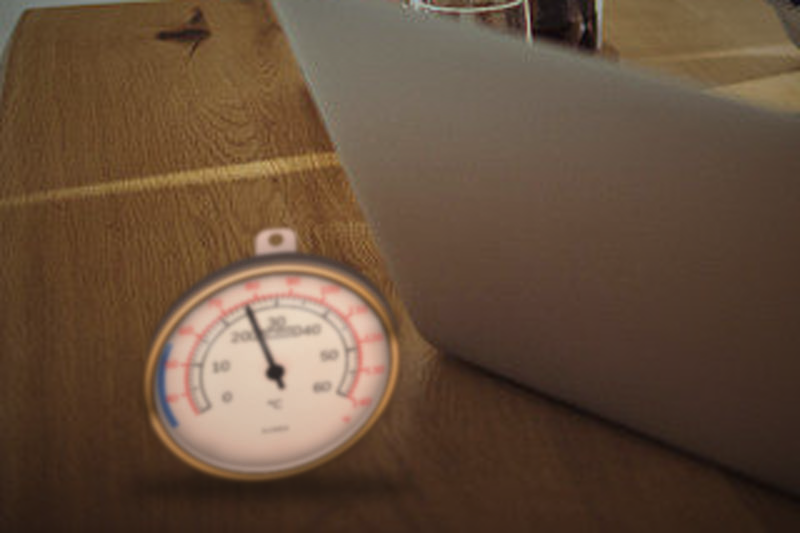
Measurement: 25 °C
